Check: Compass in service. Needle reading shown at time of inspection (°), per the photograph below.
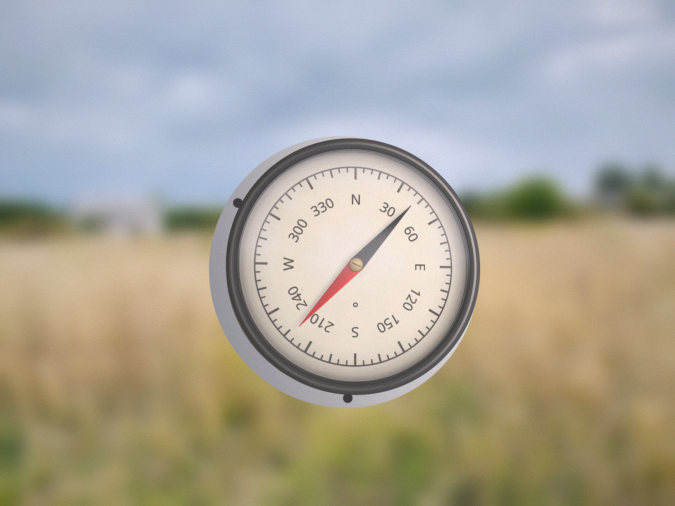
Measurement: 222.5 °
